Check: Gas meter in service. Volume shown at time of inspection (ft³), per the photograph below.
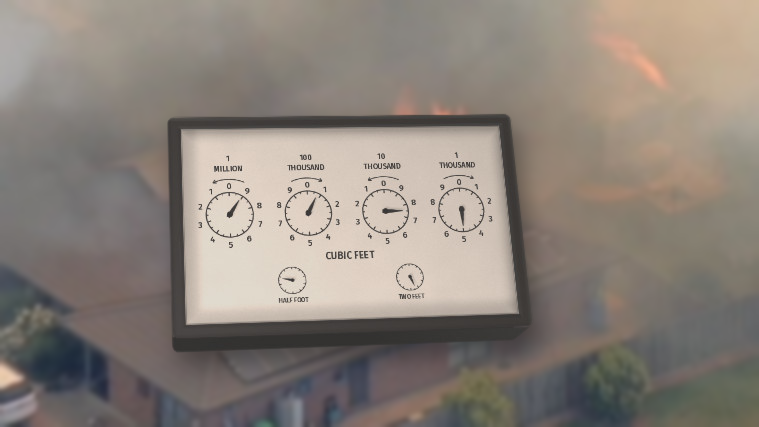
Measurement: 907500 ft³
